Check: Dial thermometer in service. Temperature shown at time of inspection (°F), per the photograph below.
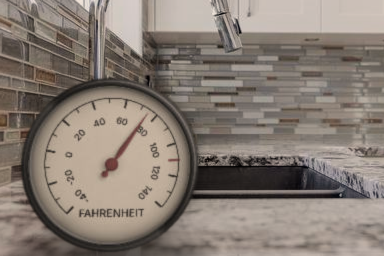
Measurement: 75 °F
